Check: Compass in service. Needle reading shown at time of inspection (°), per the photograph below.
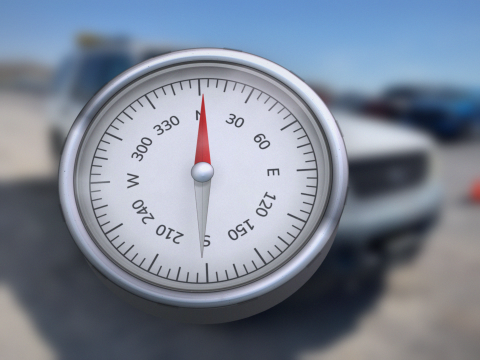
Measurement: 2.5 °
